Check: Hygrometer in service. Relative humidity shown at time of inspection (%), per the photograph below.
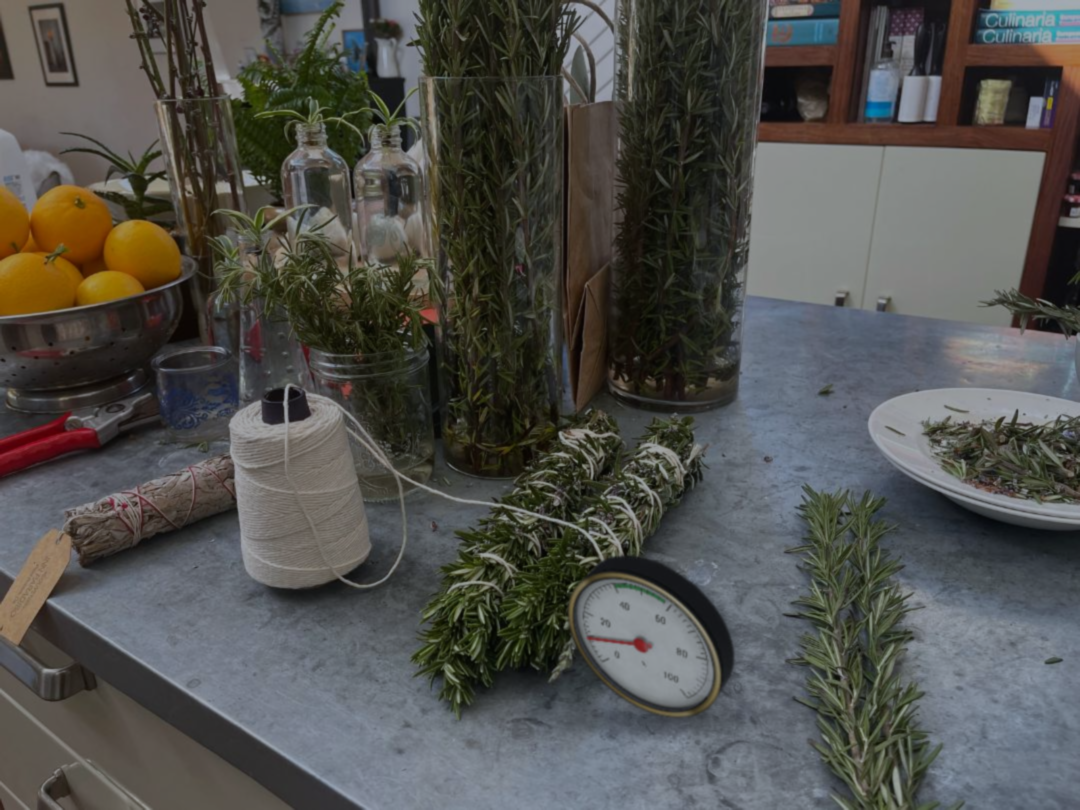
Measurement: 10 %
